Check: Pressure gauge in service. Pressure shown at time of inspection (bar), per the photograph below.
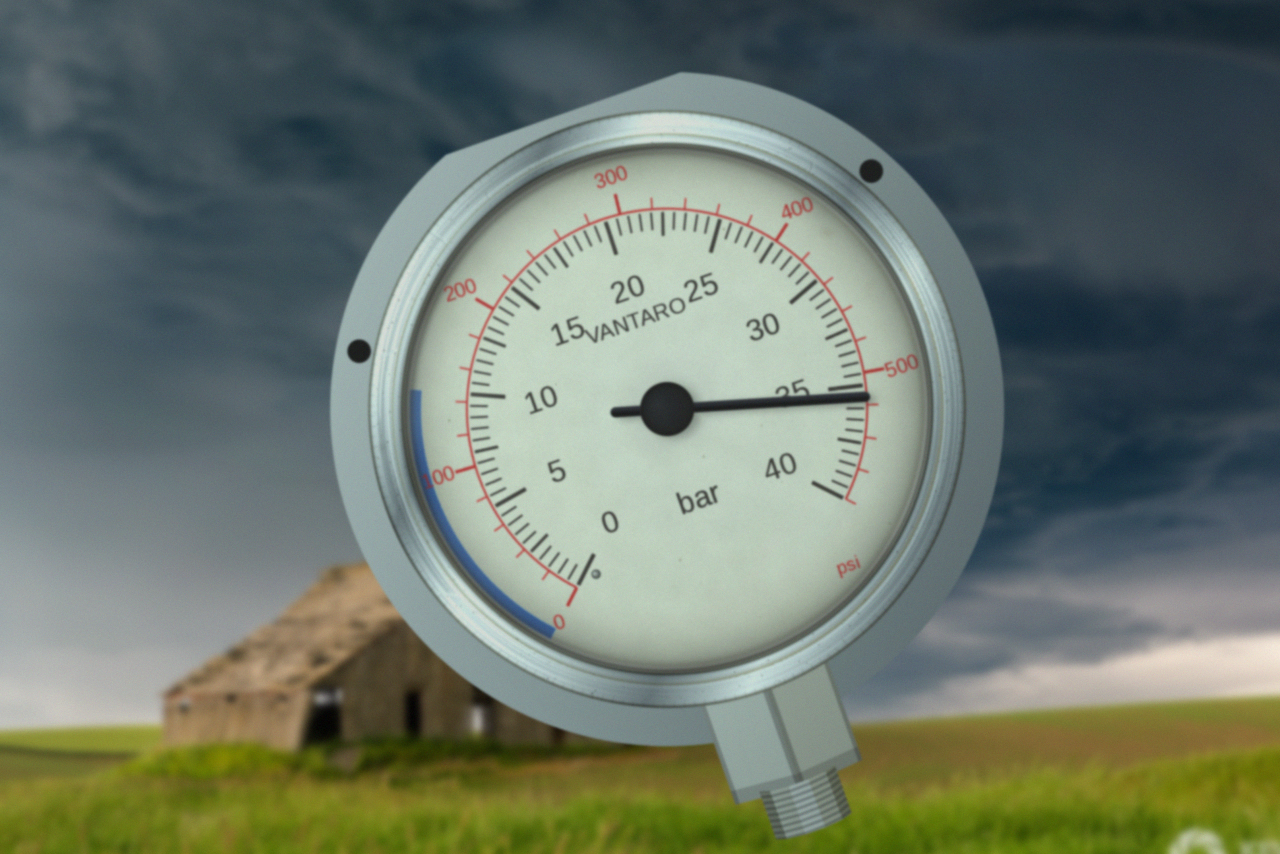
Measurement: 35.5 bar
